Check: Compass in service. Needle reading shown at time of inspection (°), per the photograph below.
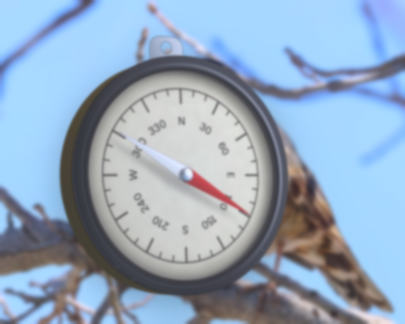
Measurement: 120 °
